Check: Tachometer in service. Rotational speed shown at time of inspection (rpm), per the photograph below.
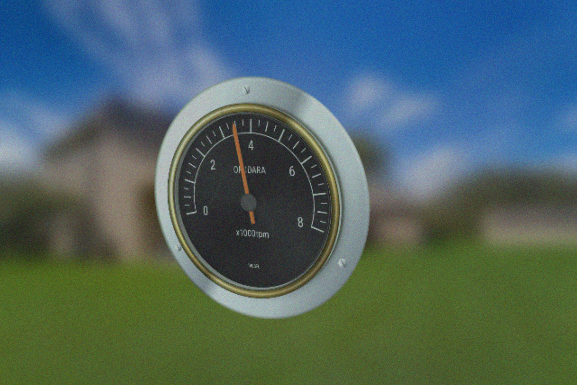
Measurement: 3500 rpm
